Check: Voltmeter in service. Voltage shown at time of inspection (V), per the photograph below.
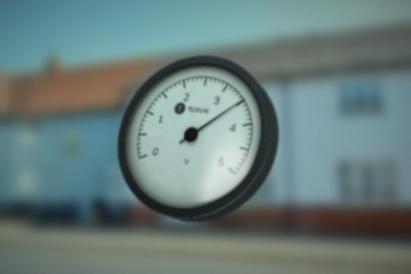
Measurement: 3.5 V
